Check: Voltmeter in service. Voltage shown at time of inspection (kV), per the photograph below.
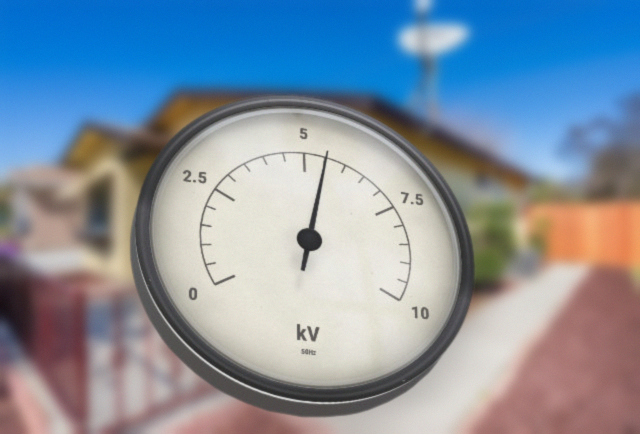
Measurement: 5.5 kV
